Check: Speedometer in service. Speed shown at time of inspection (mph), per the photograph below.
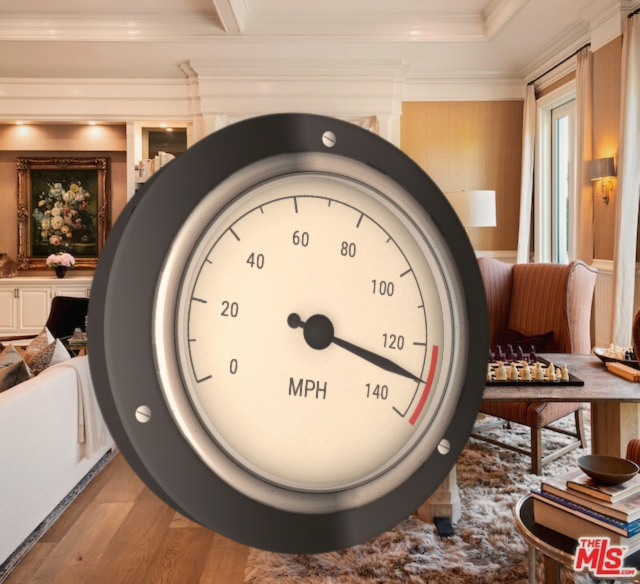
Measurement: 130 mph
